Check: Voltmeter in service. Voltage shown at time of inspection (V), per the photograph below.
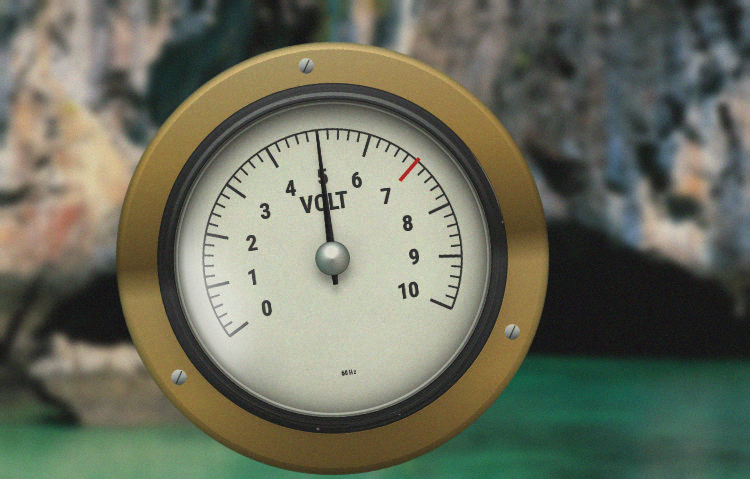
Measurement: 5 V
